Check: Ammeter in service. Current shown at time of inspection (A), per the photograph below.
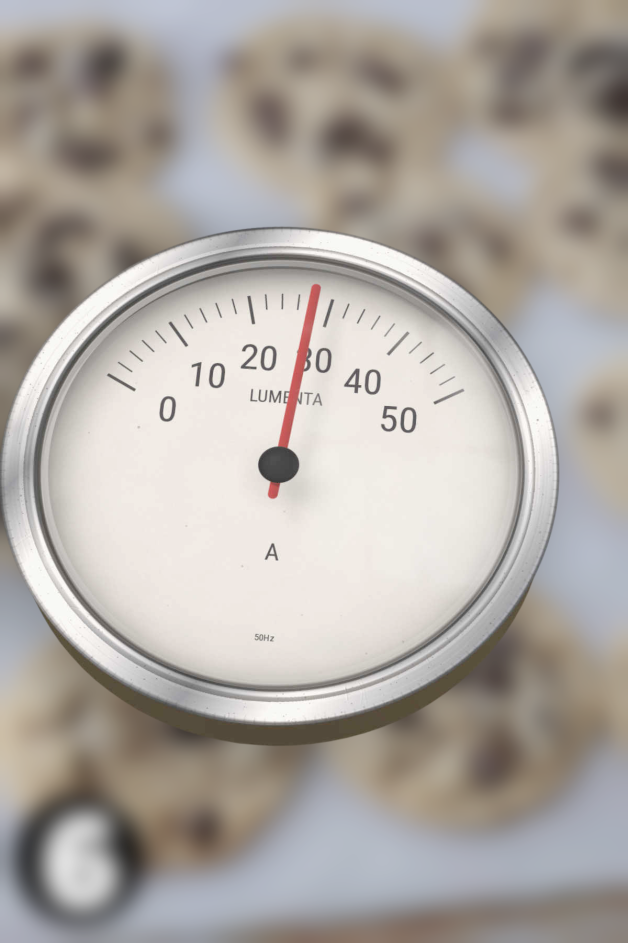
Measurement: 28 A
